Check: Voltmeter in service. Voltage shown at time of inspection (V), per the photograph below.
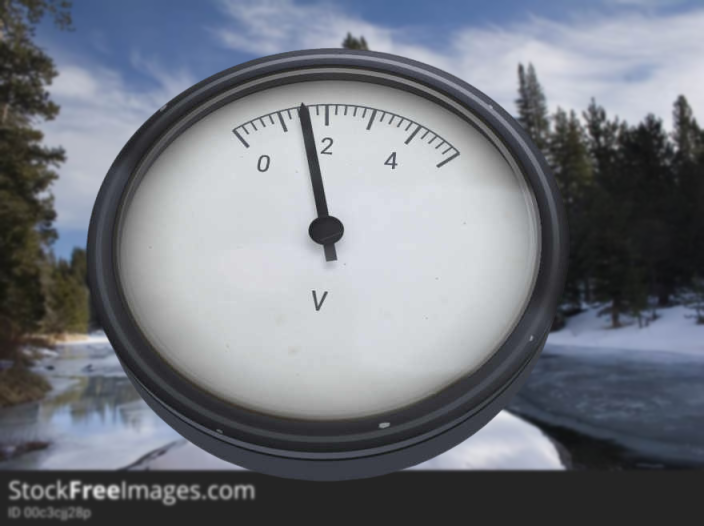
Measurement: 1.5 V
